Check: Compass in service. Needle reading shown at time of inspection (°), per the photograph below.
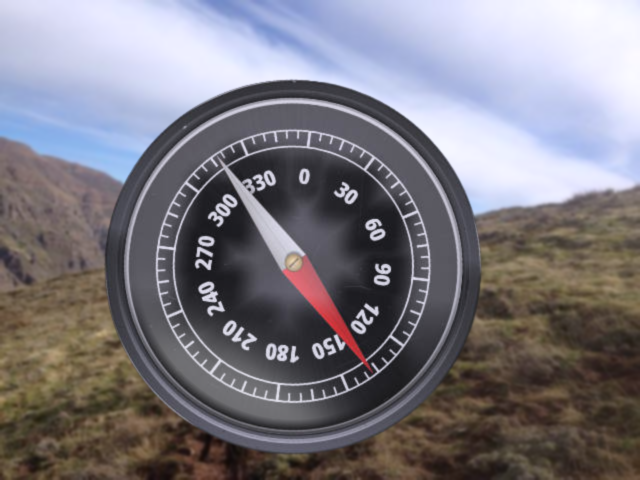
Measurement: 137.5 °
